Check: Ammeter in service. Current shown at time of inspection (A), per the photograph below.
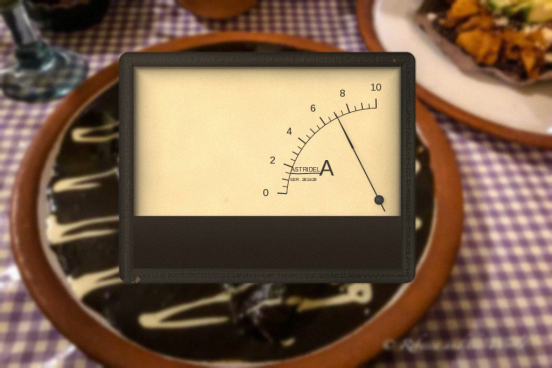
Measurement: 7 A
